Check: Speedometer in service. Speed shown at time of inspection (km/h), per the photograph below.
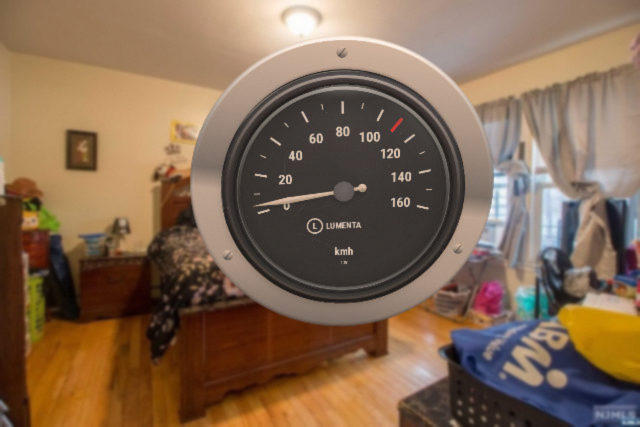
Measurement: 5 km/h
